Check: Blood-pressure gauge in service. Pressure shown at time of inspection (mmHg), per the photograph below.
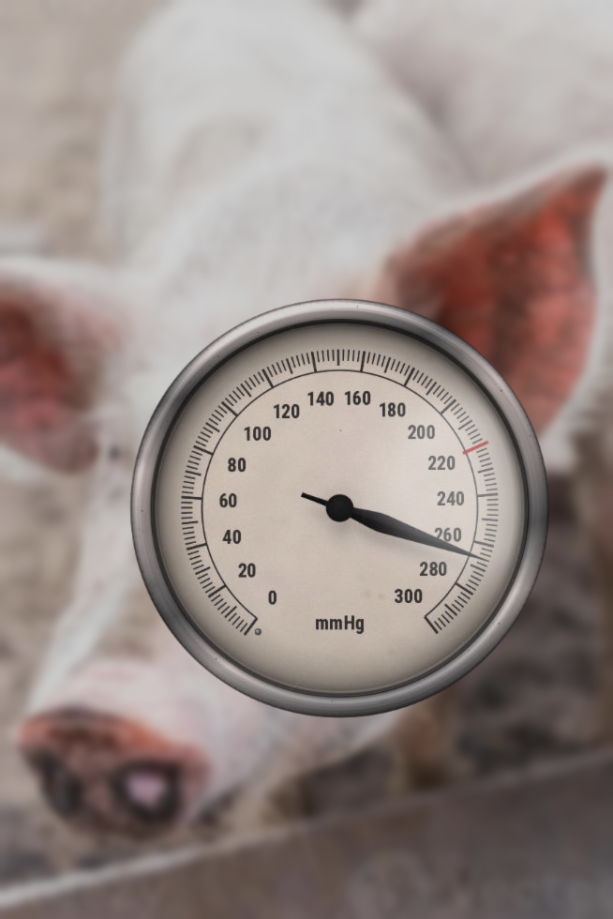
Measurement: 266 mmHg
